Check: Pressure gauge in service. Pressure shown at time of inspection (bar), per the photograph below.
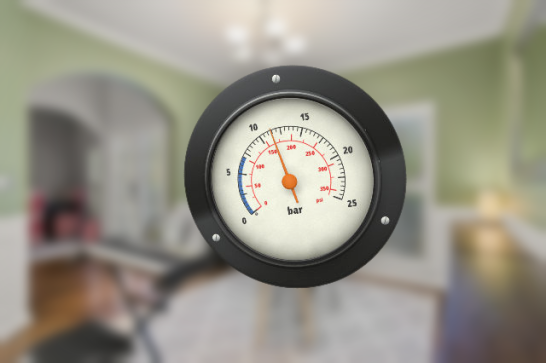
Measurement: 11.5 bar
